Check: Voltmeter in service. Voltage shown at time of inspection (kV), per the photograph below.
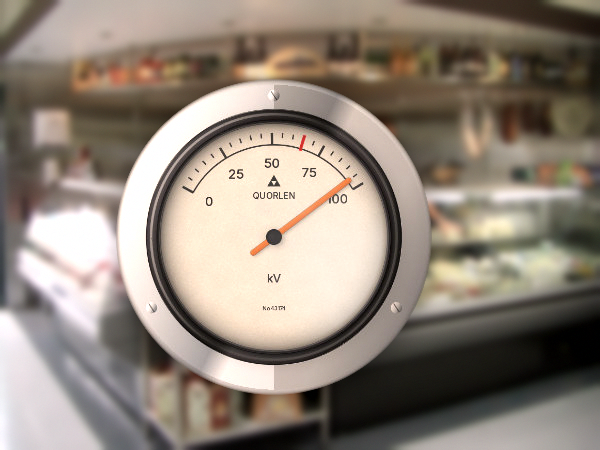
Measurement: 95 kV
